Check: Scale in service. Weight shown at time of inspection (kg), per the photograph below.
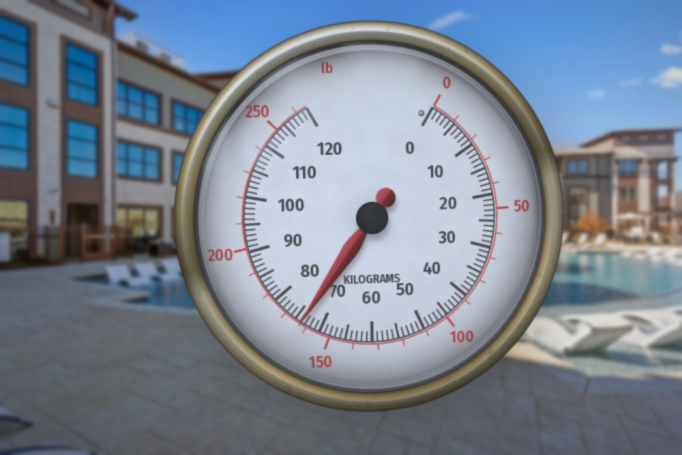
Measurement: 74 kg
